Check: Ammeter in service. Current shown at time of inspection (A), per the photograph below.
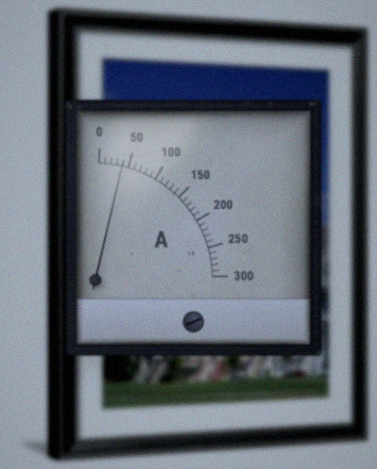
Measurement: 40 A
